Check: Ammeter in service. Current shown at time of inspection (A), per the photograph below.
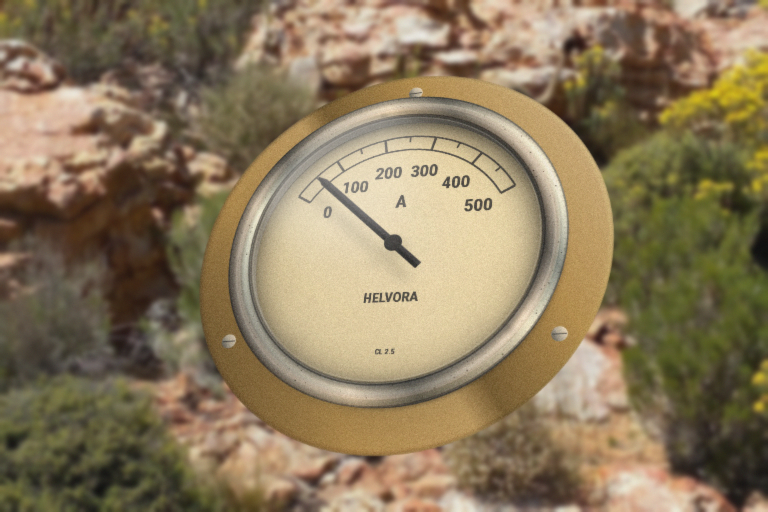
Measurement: 50 A
